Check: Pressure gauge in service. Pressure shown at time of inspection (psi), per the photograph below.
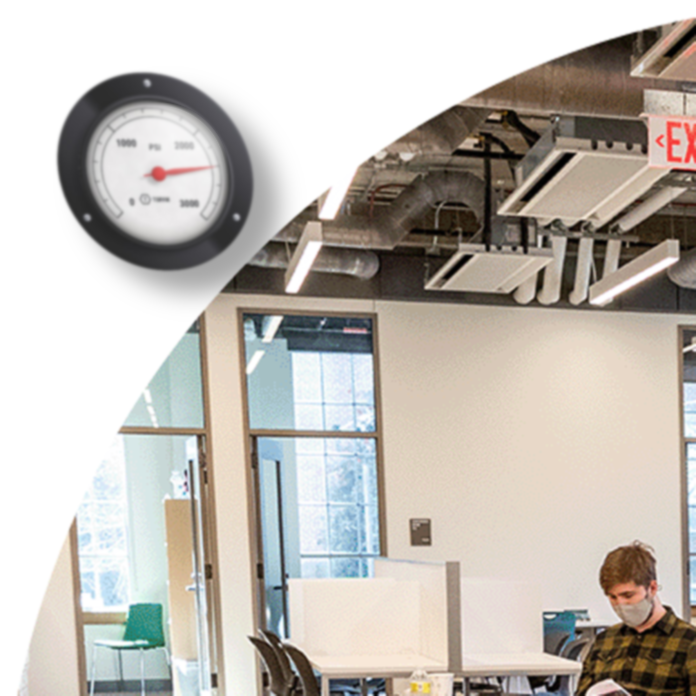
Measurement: 2400 psi
